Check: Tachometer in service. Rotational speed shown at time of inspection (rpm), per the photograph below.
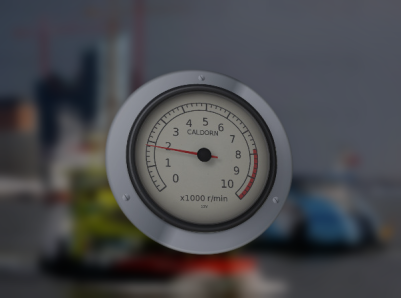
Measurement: 1800 rpm
